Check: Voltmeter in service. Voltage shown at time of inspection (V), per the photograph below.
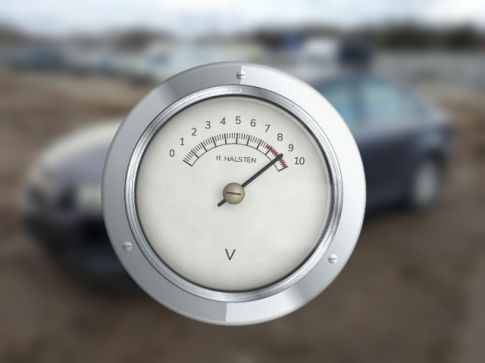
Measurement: 9 V
